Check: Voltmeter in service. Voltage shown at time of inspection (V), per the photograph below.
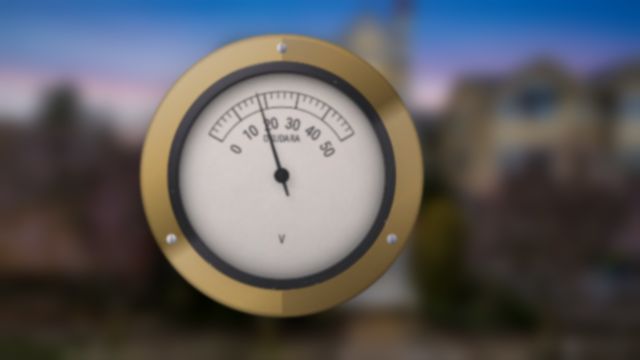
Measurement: 18 V
